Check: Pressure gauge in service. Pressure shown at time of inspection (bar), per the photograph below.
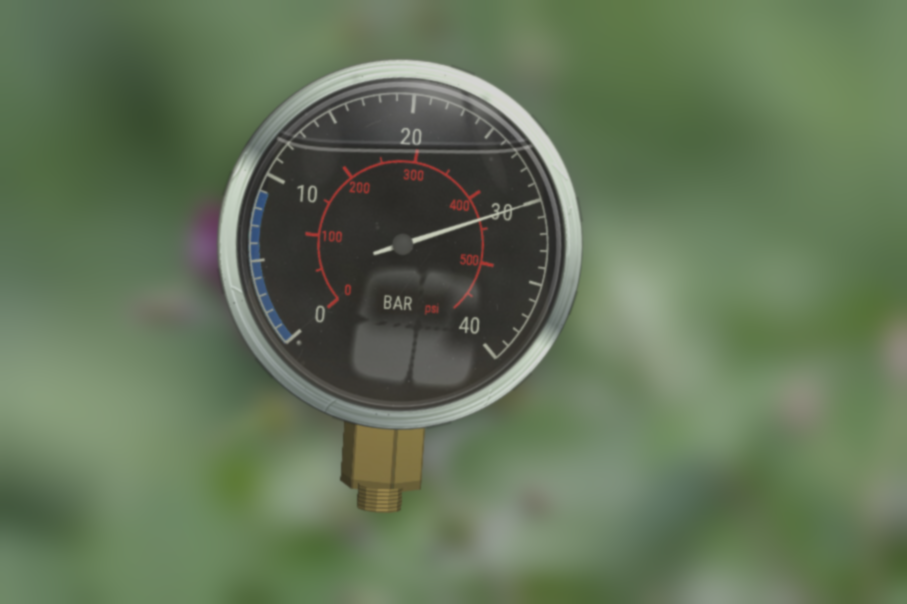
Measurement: 30 bar
